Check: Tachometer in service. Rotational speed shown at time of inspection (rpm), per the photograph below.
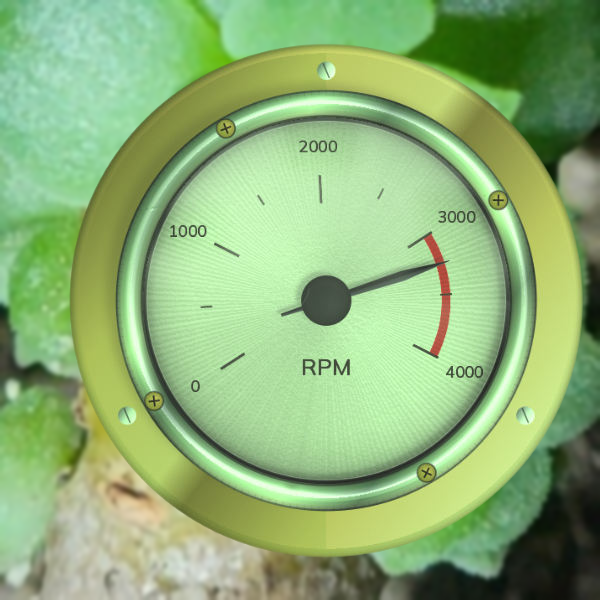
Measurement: 3250 rpm
